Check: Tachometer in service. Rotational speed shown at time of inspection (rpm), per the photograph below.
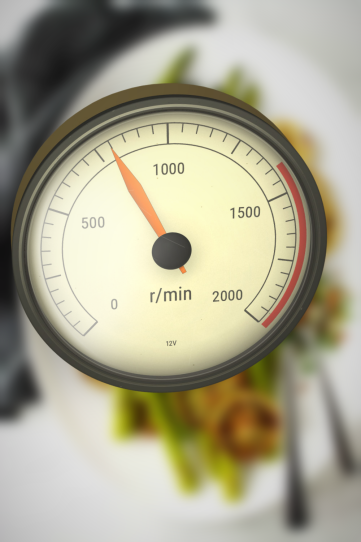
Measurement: 800 rpm
